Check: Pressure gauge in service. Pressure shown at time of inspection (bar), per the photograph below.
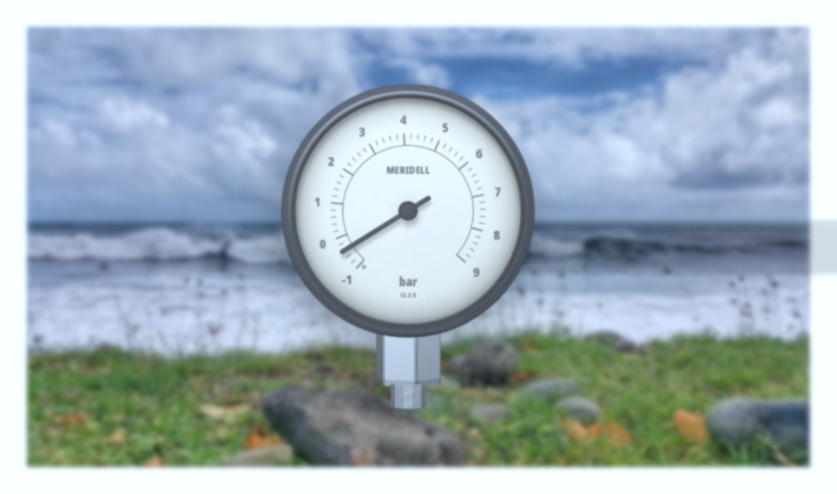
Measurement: -0.4 bar
